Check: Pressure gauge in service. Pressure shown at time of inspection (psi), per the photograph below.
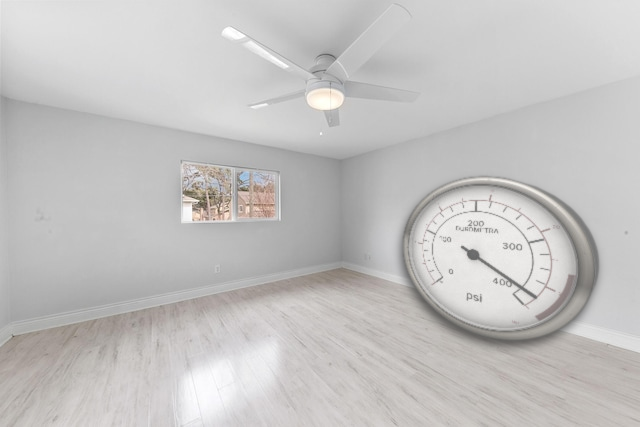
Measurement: 380 psi
